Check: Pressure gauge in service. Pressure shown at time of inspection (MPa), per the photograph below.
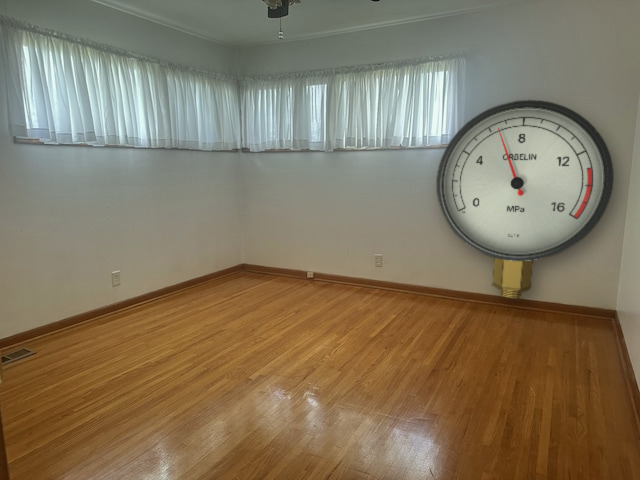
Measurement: 6.5 MPa
